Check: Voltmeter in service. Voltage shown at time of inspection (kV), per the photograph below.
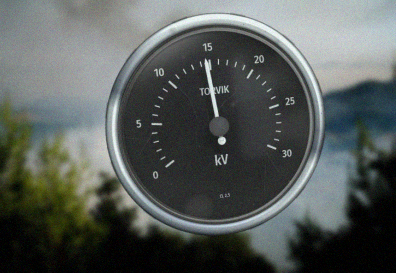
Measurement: 14.5 kV
